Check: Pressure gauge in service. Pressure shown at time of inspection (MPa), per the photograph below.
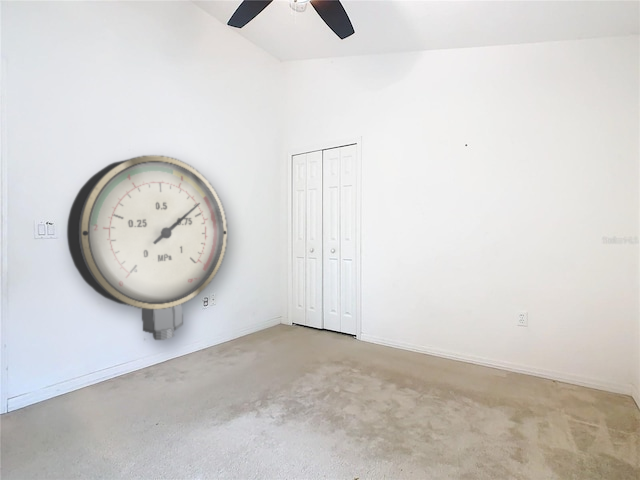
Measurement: 0.7 MPa
